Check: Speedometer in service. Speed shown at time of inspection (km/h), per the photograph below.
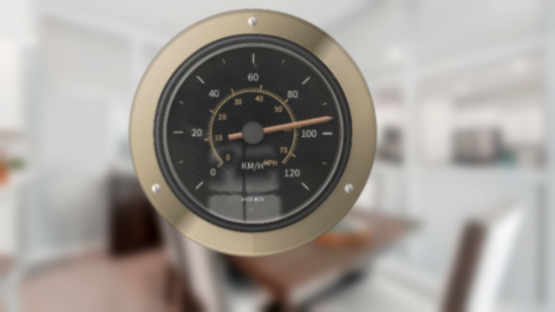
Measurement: 95 km/h
